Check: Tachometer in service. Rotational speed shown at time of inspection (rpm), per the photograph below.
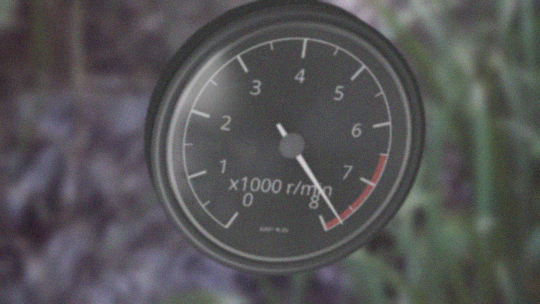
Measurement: 7750 rpm
